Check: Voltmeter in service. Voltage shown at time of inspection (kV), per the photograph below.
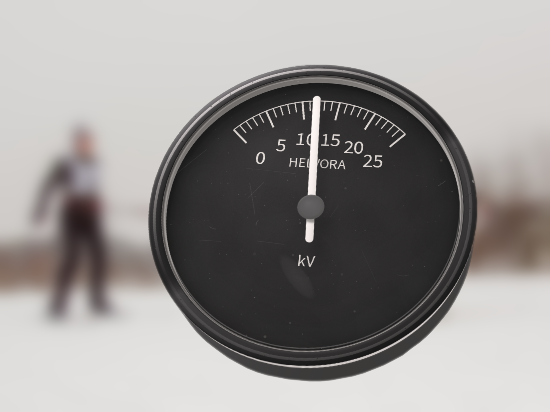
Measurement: 12 kV
